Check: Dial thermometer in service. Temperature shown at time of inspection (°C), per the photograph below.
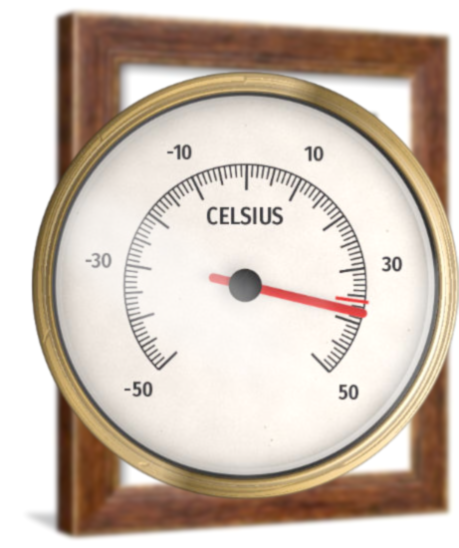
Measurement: 38 °C
